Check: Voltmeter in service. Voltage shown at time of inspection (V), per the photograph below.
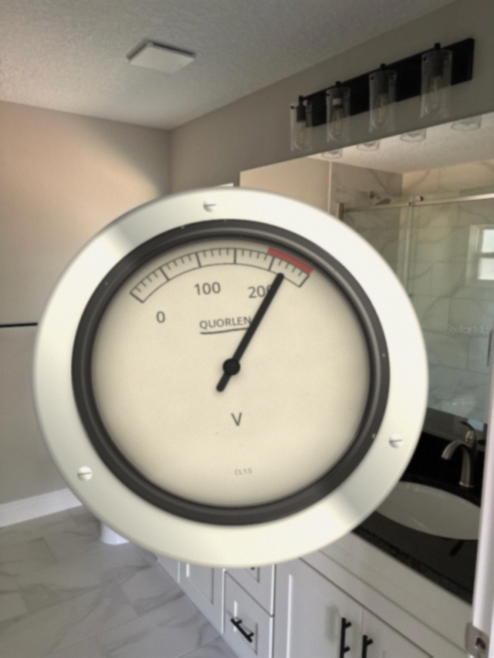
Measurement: 220 V
